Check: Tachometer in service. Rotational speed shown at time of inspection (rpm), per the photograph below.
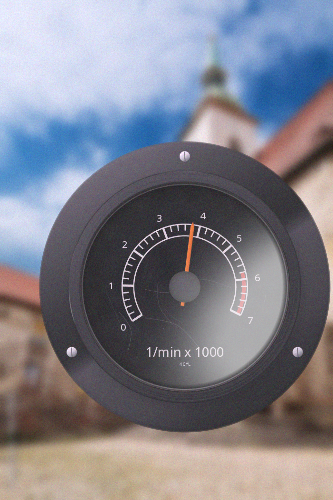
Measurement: 3800 rpm
